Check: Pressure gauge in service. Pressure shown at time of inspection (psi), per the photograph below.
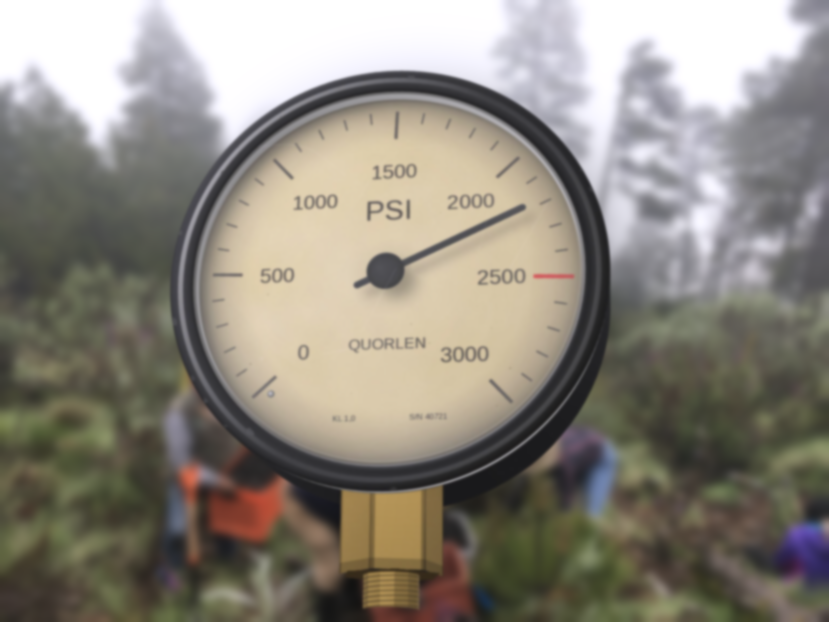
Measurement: 2200 psi
